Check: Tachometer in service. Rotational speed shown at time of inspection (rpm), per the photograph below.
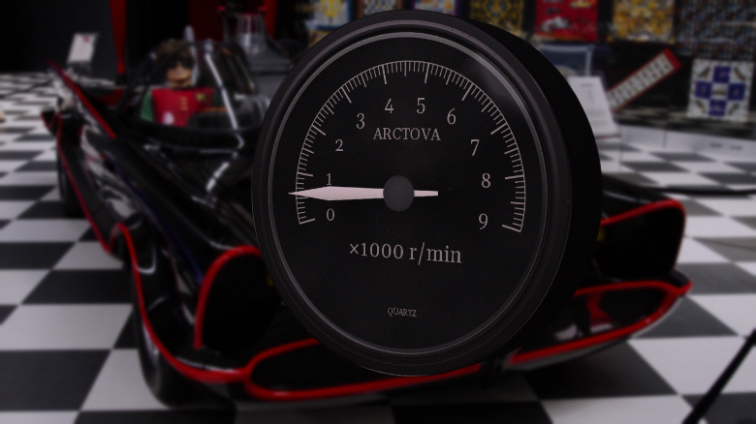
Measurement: 600 rpm
